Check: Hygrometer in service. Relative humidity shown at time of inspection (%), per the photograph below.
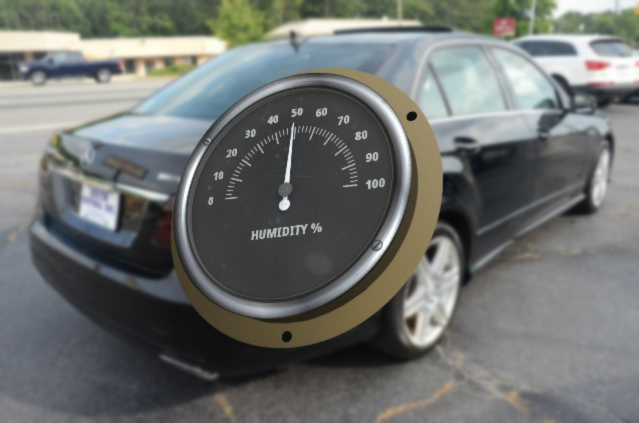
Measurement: 50 %
